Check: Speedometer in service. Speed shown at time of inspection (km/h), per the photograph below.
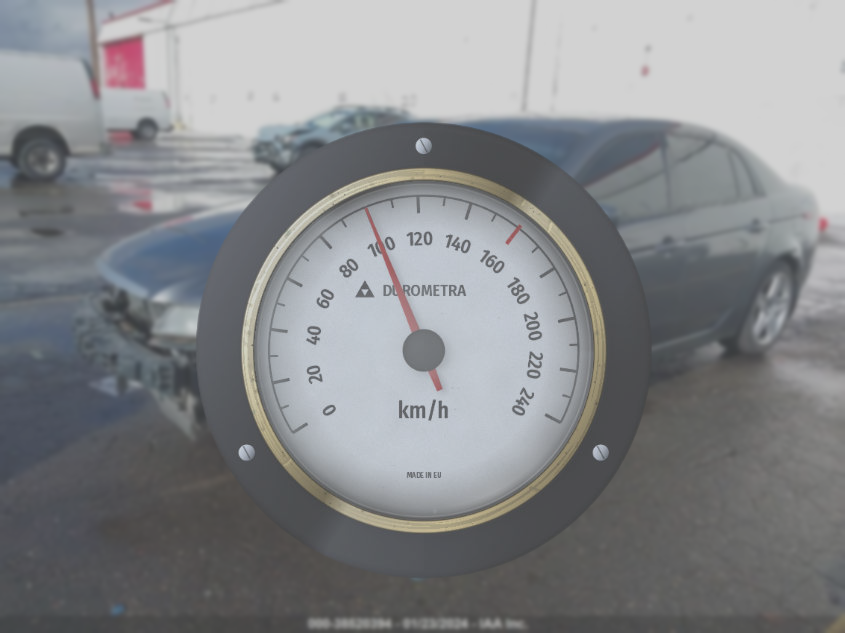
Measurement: 100 km/h
